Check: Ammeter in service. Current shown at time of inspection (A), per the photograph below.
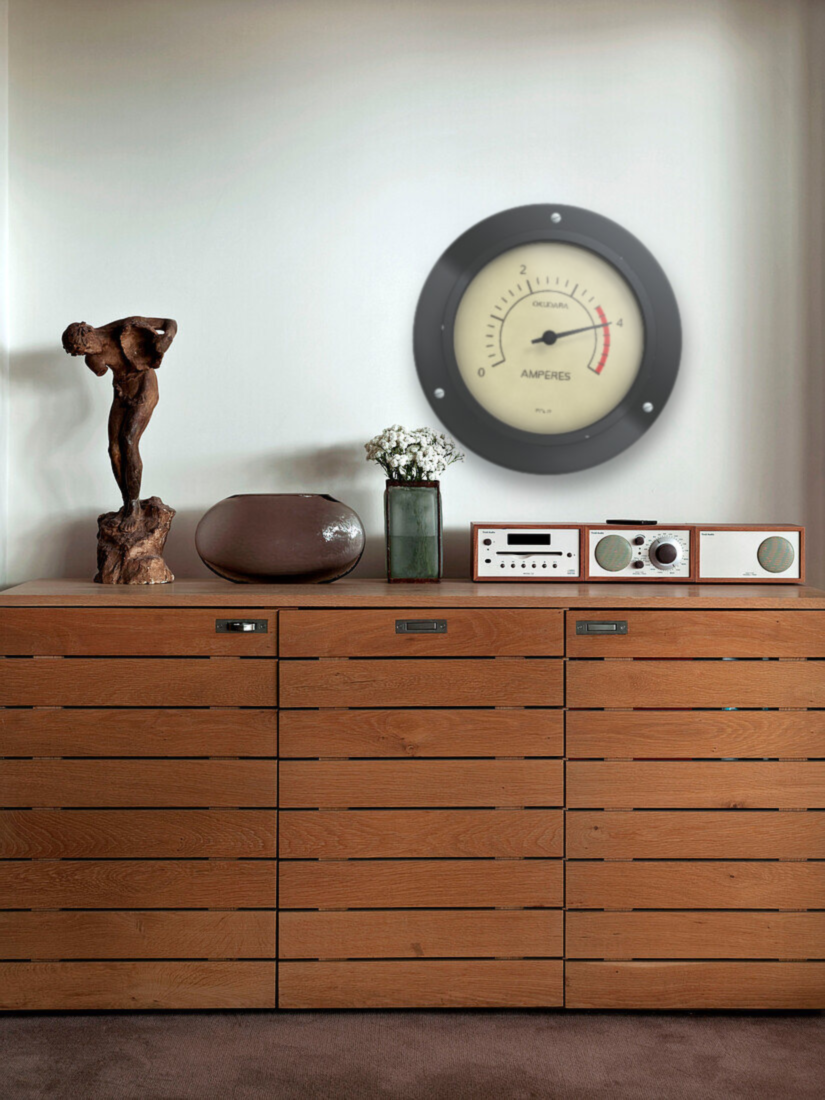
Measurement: 4 A
